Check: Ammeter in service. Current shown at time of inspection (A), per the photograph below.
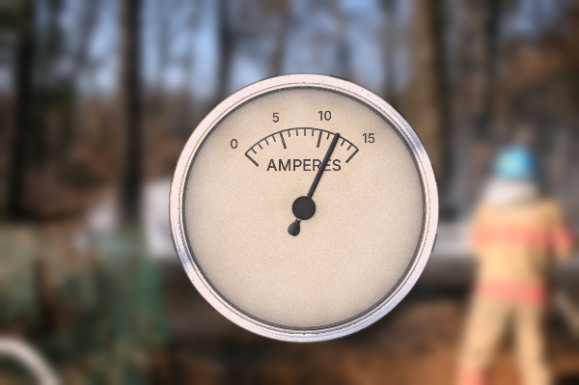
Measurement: 12 A
